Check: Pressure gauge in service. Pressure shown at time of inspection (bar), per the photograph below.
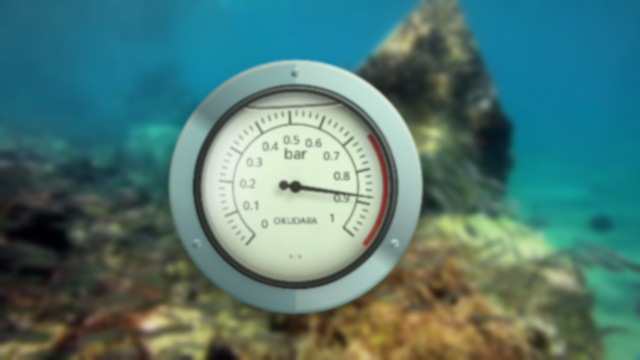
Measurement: 0.88 bar
